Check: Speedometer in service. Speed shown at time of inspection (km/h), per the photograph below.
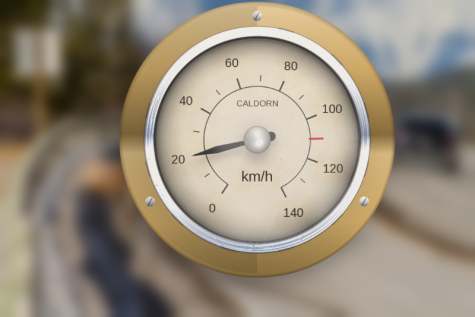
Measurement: 20 km/h
